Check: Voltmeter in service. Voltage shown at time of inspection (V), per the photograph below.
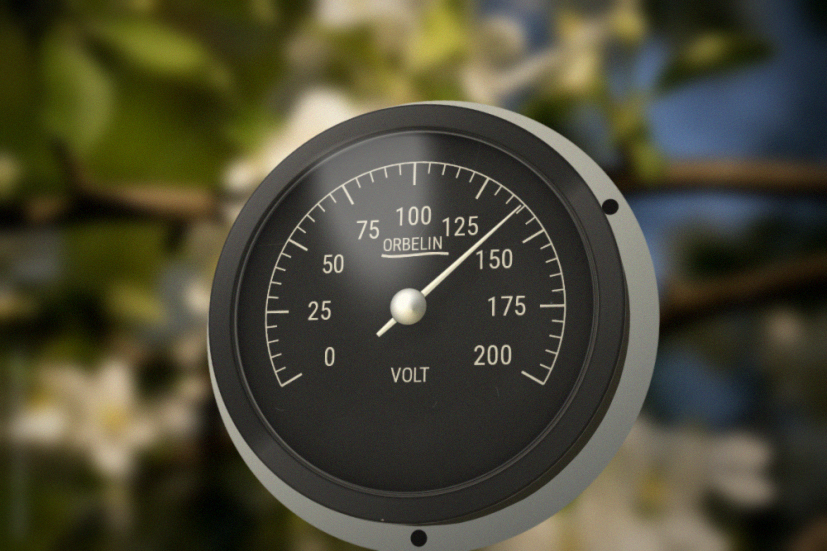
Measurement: 140 V
